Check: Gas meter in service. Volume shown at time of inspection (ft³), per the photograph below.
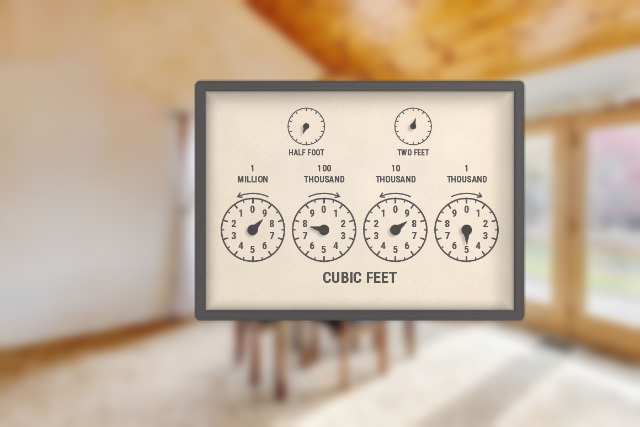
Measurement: 878500 ft³
